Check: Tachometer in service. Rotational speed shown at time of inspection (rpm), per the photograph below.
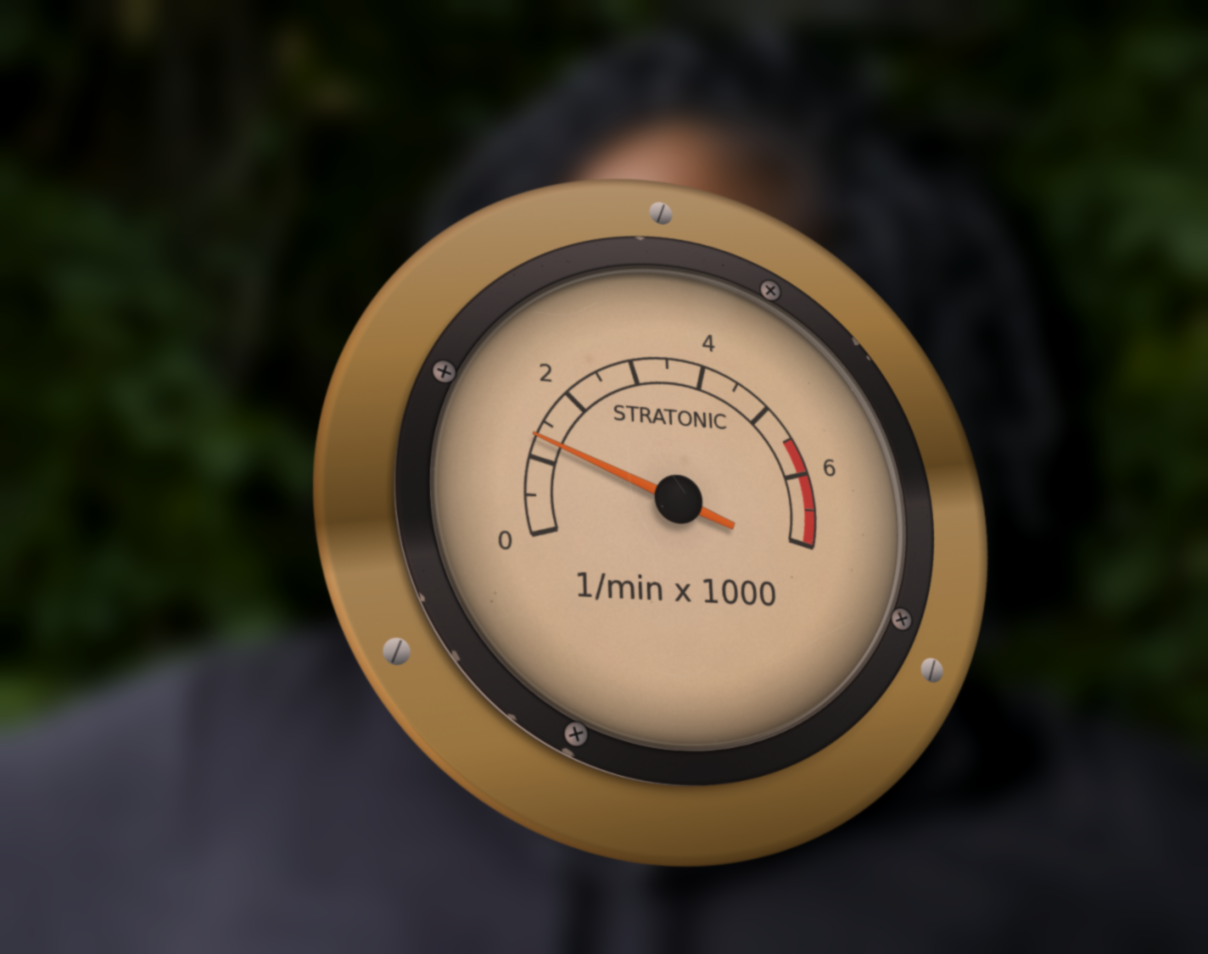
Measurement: 1250 rpm
